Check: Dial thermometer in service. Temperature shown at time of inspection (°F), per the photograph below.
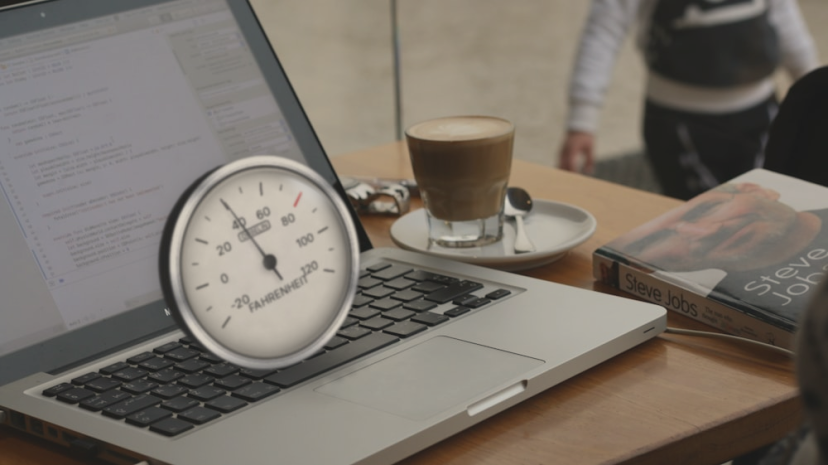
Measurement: 40 °F
